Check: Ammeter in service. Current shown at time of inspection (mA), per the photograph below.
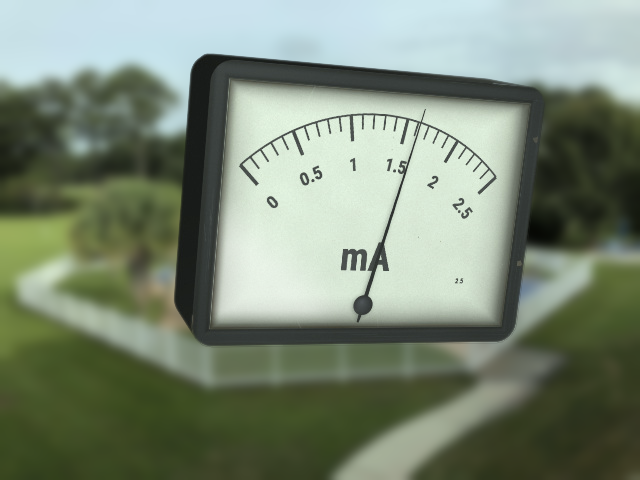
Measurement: 1.6 mA
